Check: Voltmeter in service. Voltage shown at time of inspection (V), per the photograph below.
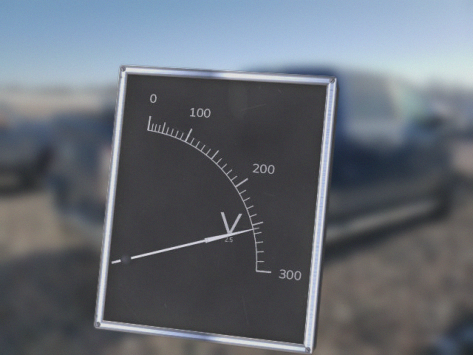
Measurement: 255 V
